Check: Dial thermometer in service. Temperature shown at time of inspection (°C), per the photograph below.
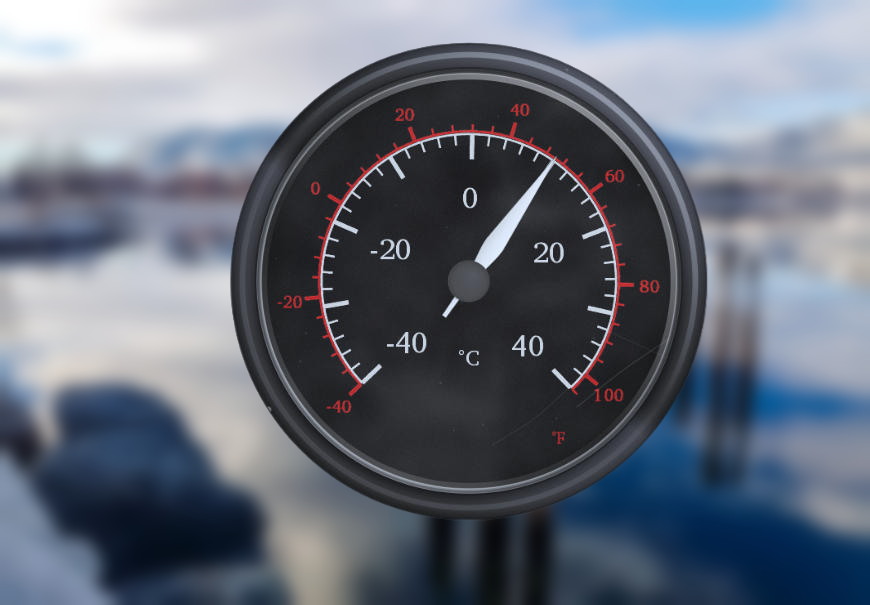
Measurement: 10 °C
